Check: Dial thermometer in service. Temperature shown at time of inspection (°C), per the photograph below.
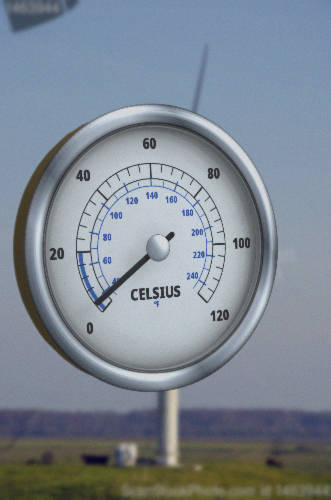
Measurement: 4 °C
